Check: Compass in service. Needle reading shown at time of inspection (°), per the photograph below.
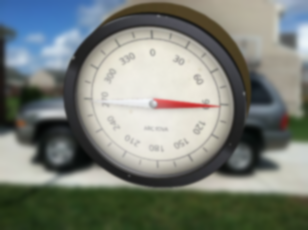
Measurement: 90 °
